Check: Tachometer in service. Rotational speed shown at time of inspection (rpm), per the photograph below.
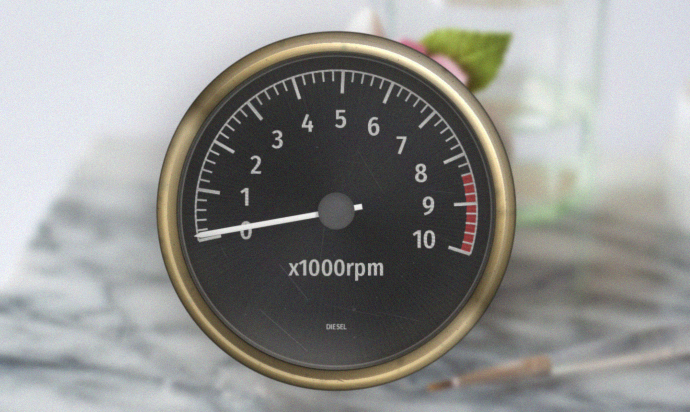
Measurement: 100 rpm
